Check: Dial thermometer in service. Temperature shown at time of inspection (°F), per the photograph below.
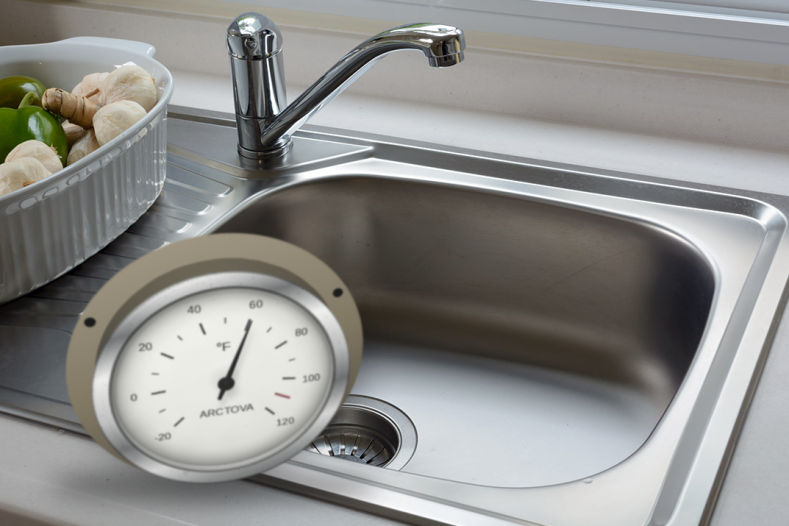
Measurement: 60 °F
